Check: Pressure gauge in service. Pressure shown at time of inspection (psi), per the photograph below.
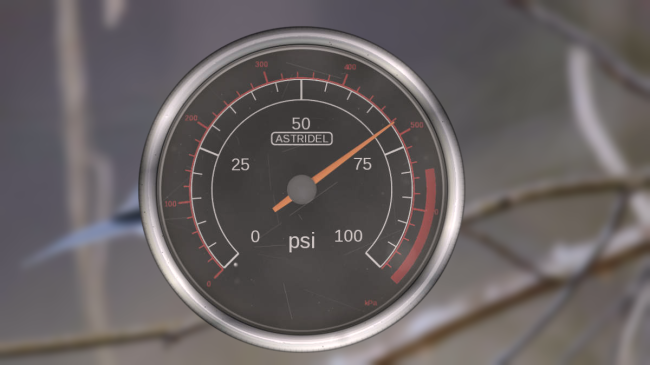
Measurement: 70 psi
